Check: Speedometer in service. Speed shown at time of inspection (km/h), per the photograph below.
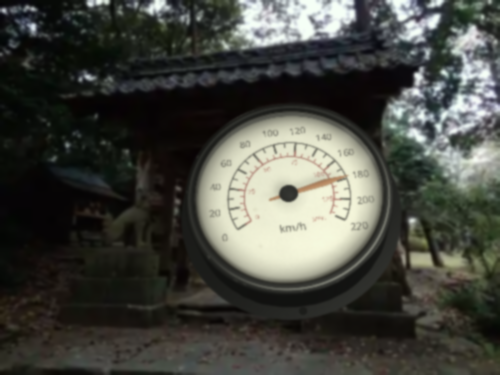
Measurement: 180 km/h
